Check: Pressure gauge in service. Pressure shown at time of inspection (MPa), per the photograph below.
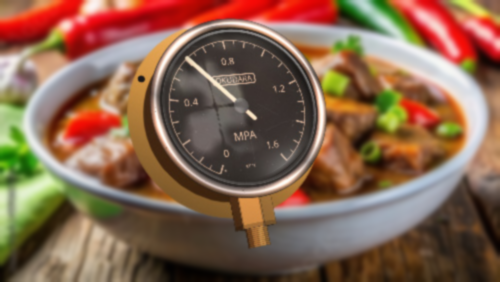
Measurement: 0.6 MPa
